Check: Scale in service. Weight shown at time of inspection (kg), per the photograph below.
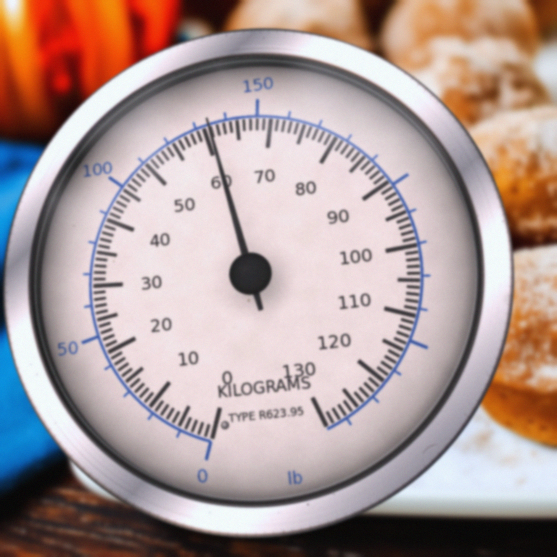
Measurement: 61 kg
